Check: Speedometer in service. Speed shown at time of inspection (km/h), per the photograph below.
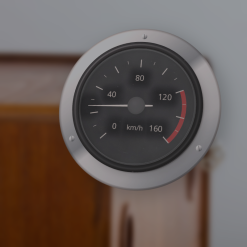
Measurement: 25 km/h
